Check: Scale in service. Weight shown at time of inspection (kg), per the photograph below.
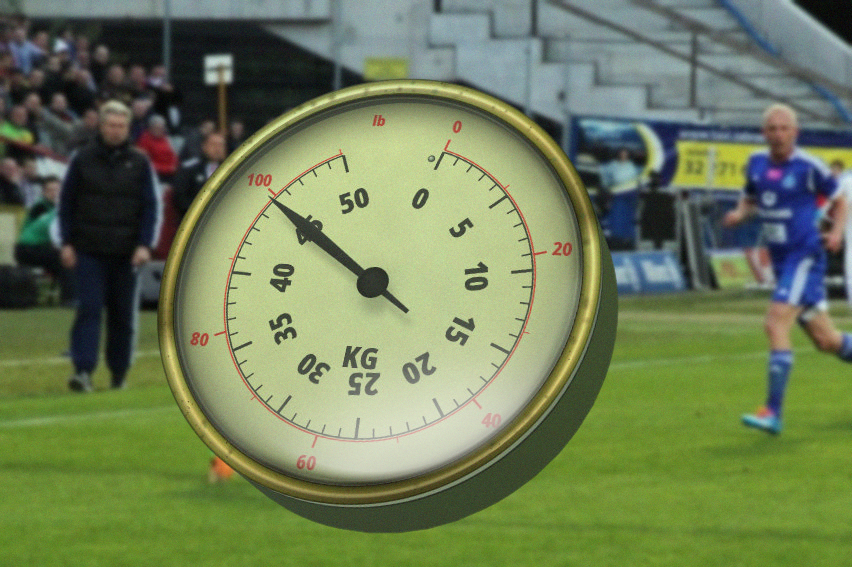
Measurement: 45 kg
